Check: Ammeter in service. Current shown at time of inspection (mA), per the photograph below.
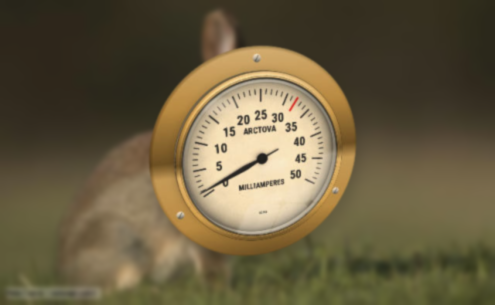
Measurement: 1 mA
